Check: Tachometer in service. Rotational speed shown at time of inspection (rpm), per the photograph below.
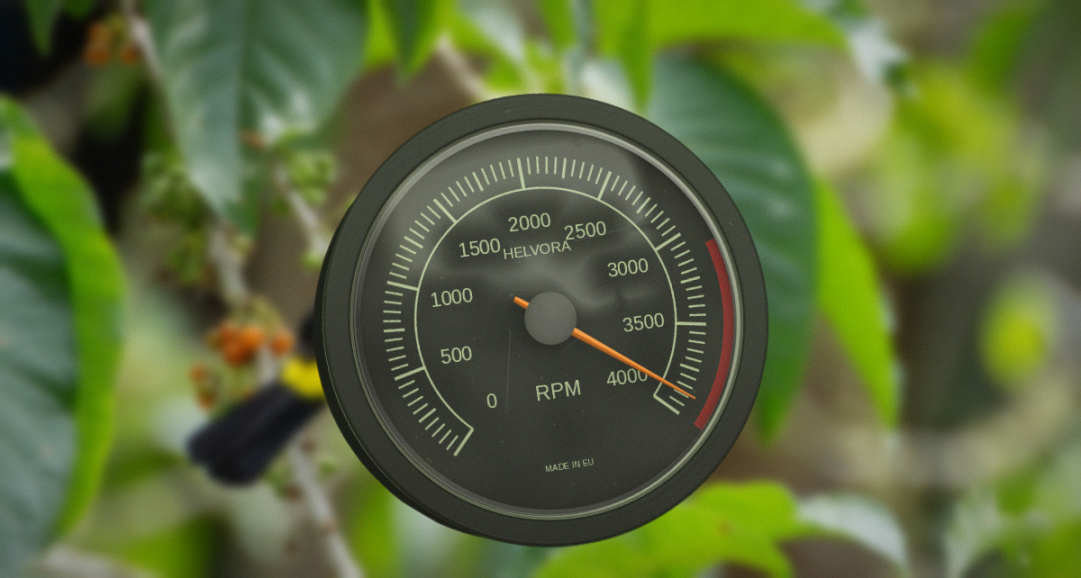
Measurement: 3900 rpm
